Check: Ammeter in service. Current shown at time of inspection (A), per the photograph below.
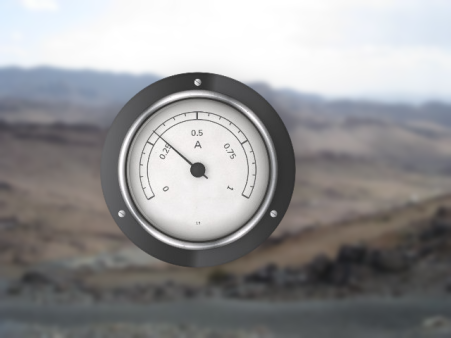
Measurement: 0.3 A
